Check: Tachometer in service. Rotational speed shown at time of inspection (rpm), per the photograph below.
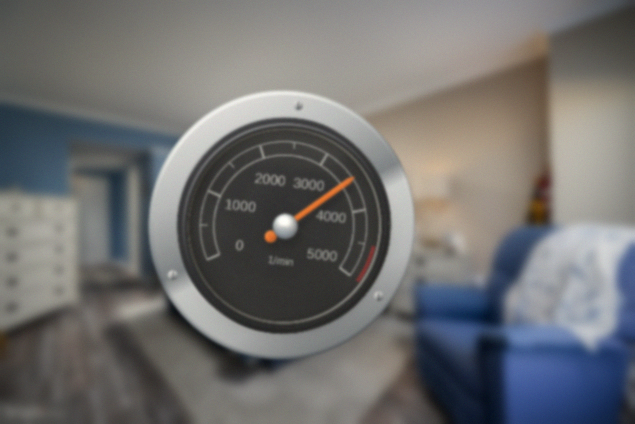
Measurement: 3500 rpm
